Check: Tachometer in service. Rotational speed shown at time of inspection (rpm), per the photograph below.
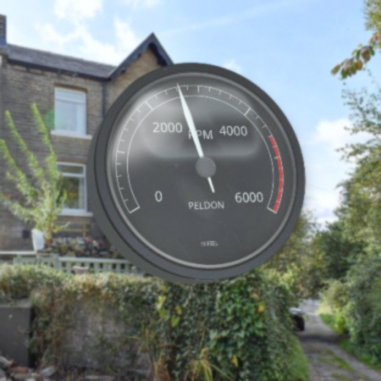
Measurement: 2600 rpm
